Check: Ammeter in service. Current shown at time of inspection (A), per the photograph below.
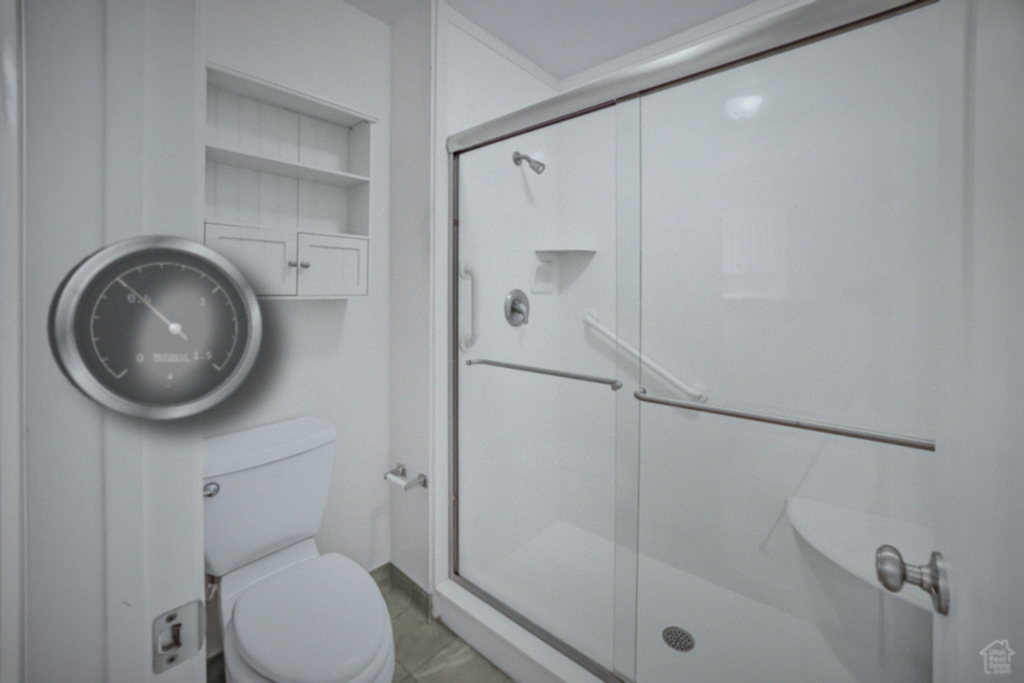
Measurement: 0.5 A
